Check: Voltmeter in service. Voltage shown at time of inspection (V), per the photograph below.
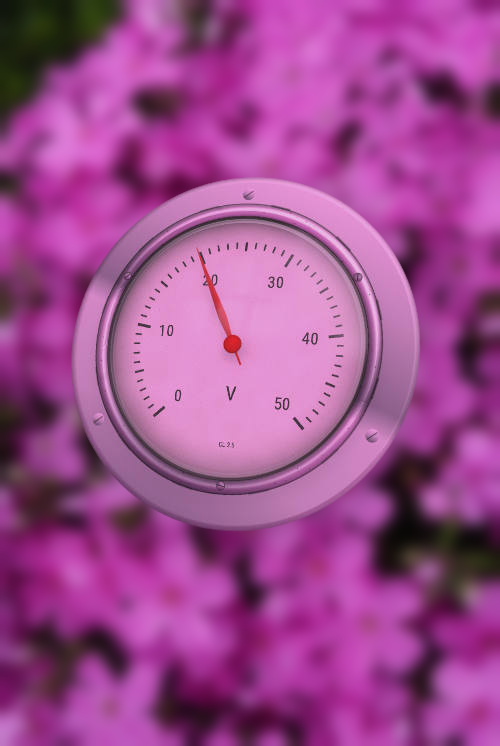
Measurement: 20 V
